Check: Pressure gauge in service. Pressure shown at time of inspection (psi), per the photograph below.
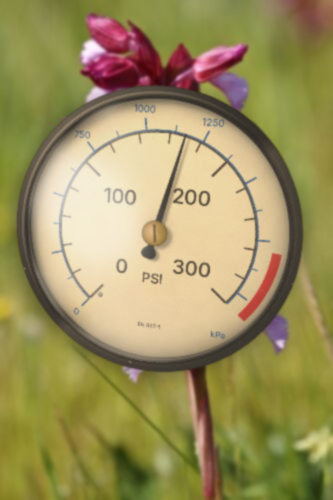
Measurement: 170 psi
